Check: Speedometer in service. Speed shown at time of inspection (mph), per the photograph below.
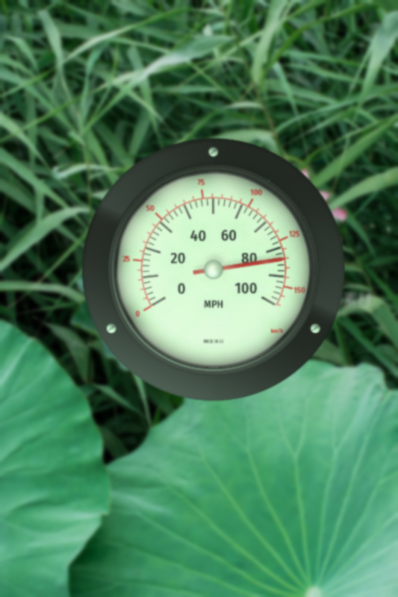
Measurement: 84 mph
